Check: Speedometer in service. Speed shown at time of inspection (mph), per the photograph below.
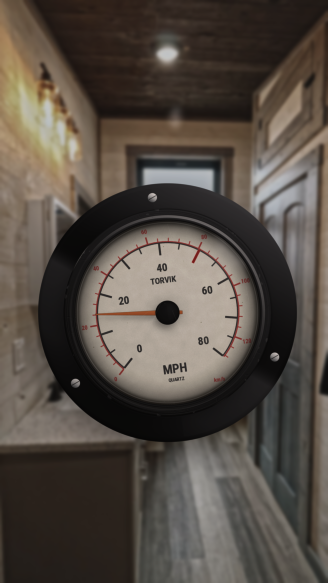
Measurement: 15 mph
